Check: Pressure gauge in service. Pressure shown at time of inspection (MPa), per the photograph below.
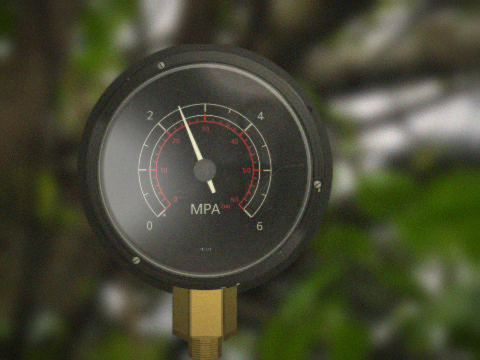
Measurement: 2.5 MPa
